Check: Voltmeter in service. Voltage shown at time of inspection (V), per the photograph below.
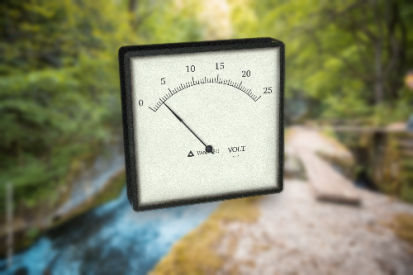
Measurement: 2.5 V
